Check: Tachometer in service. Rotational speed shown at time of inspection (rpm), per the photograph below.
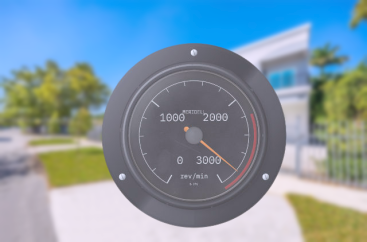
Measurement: 2800 rpm
